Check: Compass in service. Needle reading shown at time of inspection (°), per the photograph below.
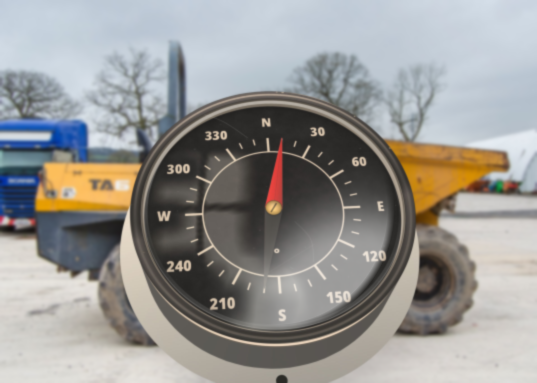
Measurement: 10 °
